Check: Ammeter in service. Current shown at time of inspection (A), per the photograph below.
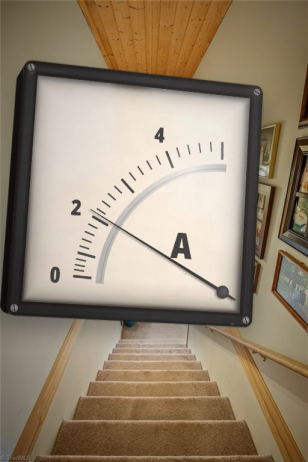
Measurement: 2.1 A
